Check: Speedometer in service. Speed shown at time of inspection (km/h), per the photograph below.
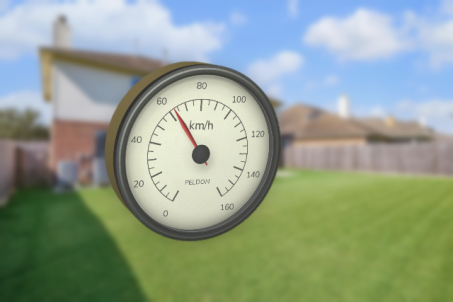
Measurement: 62.5 km/h
